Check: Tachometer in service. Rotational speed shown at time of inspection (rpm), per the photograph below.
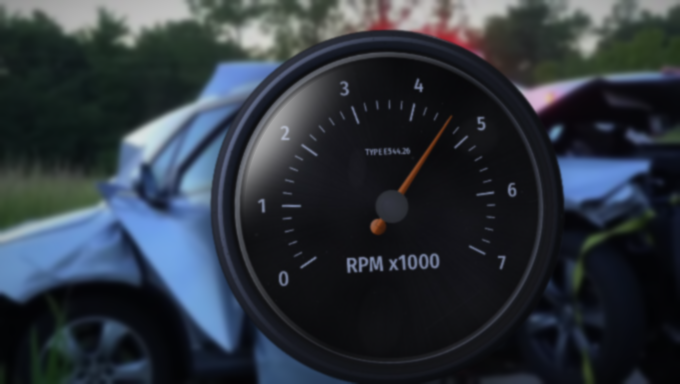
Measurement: 4600 rpm
